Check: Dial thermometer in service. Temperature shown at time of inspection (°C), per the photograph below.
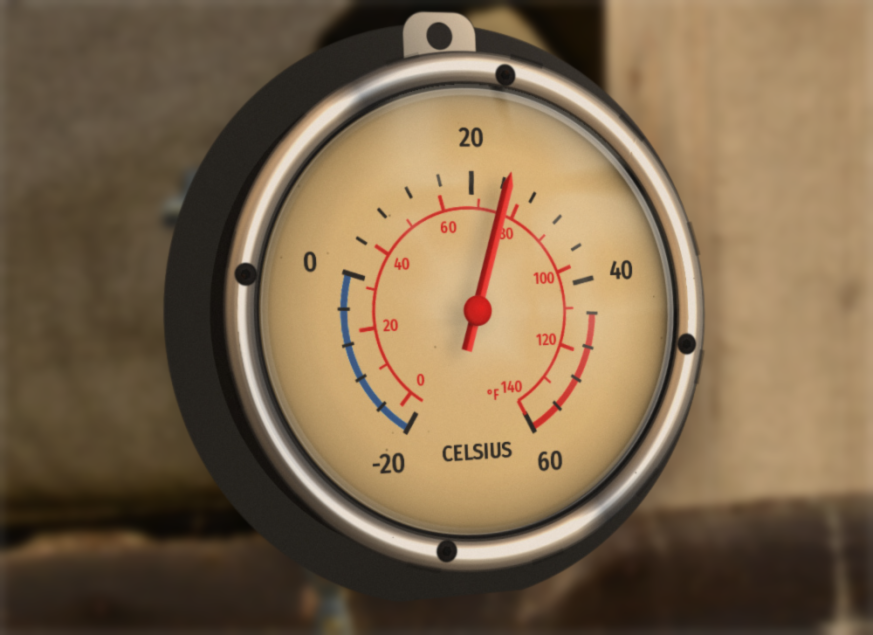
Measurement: 24 °C
